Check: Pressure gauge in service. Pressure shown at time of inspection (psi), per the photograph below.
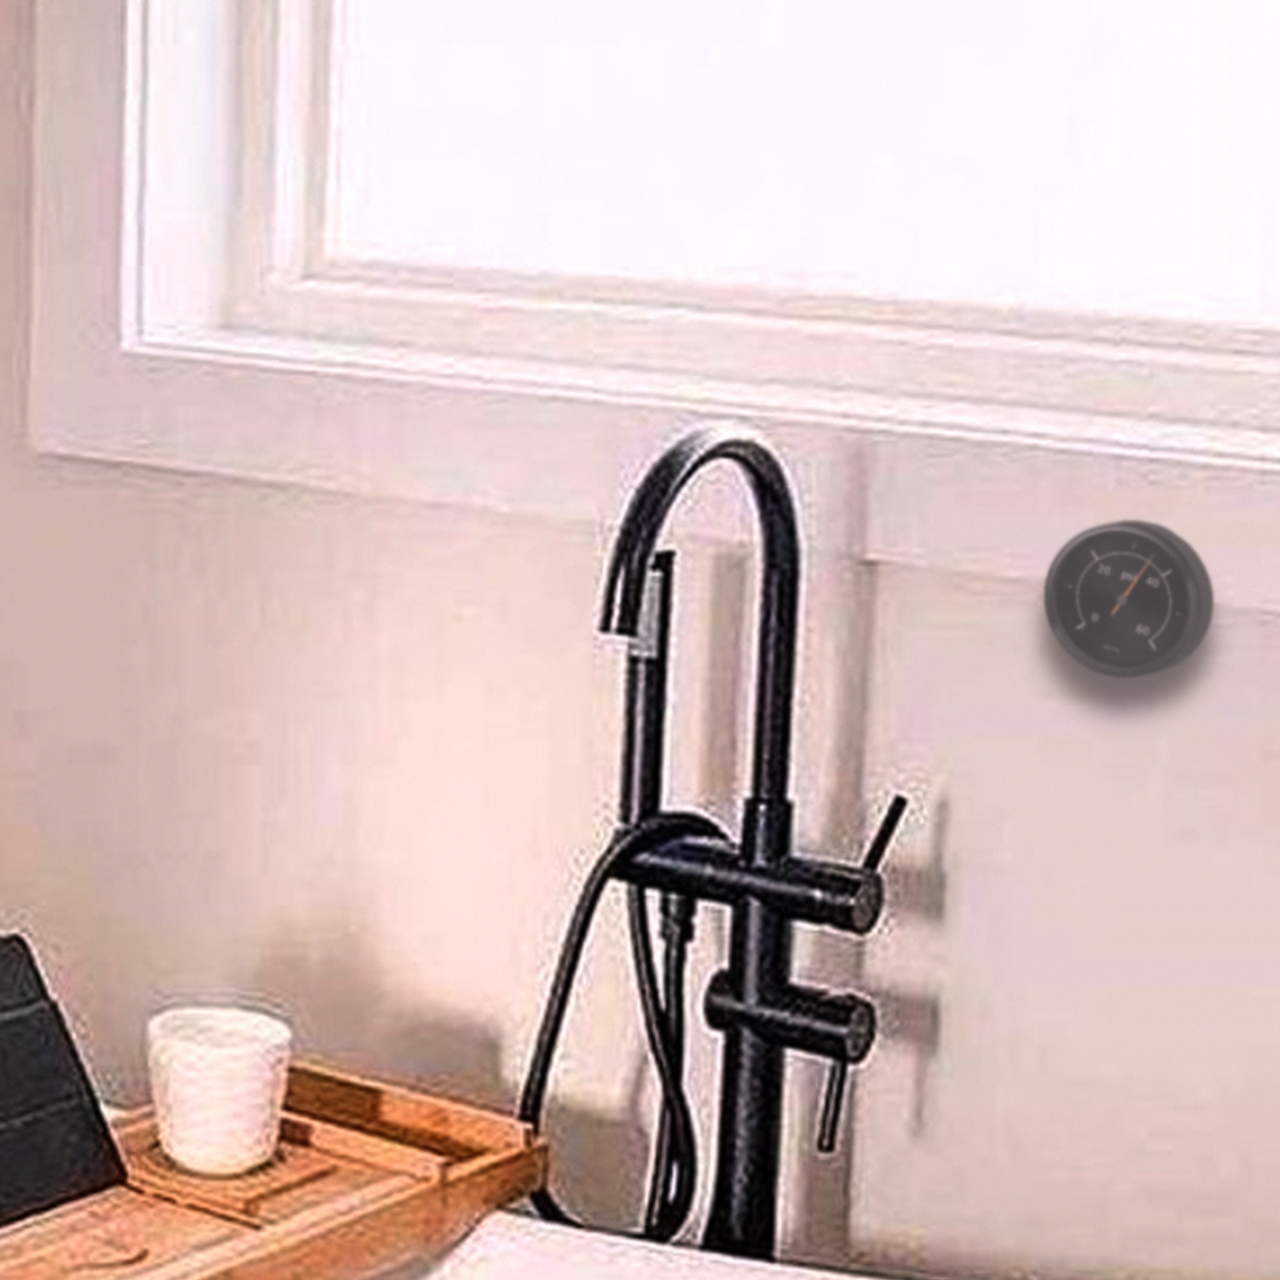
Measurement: 35 psi
